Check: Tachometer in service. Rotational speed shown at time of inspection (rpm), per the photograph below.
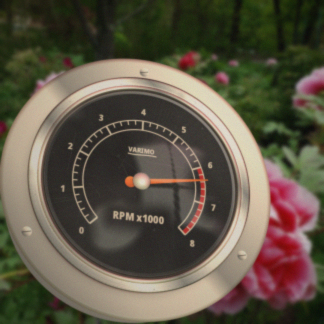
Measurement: 6400 rpm
